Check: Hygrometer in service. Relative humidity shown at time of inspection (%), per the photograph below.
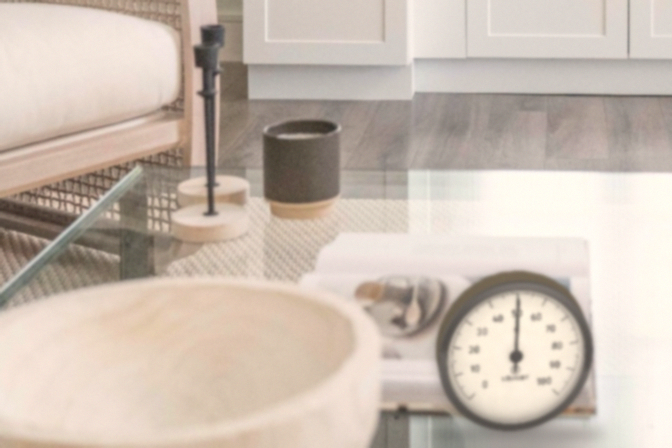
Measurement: 50 %
